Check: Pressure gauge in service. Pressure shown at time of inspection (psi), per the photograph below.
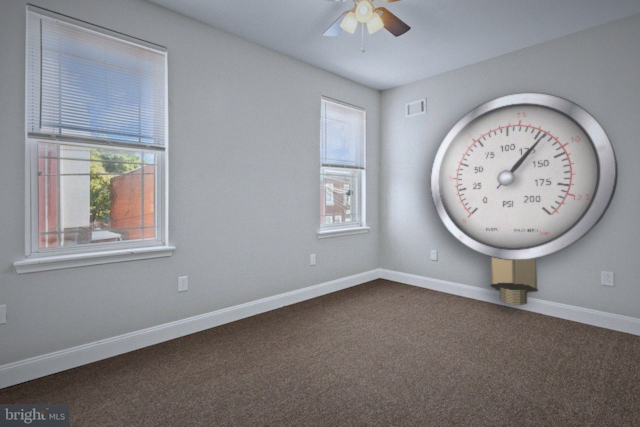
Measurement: 130 psi
